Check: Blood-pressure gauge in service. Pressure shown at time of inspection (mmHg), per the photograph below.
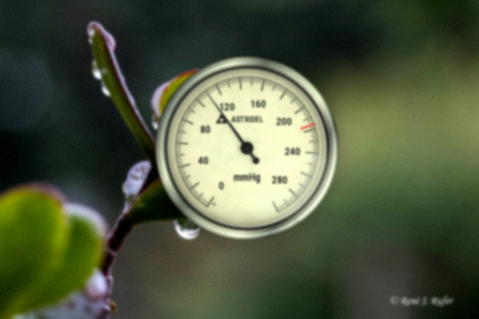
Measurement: 110 mmHg
